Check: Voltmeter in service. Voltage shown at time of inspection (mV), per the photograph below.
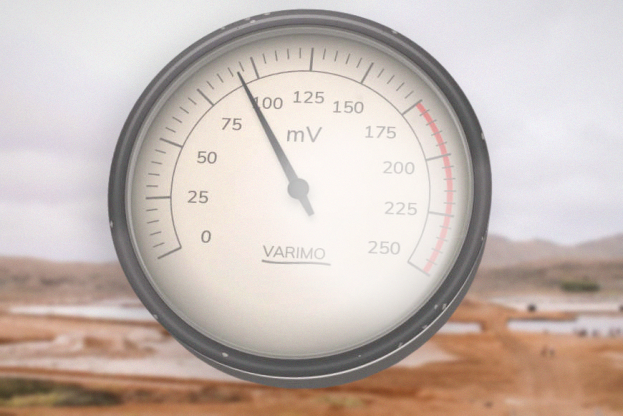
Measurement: 92.5 mV
